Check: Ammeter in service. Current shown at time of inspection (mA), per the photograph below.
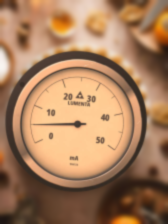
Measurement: 5 mA
